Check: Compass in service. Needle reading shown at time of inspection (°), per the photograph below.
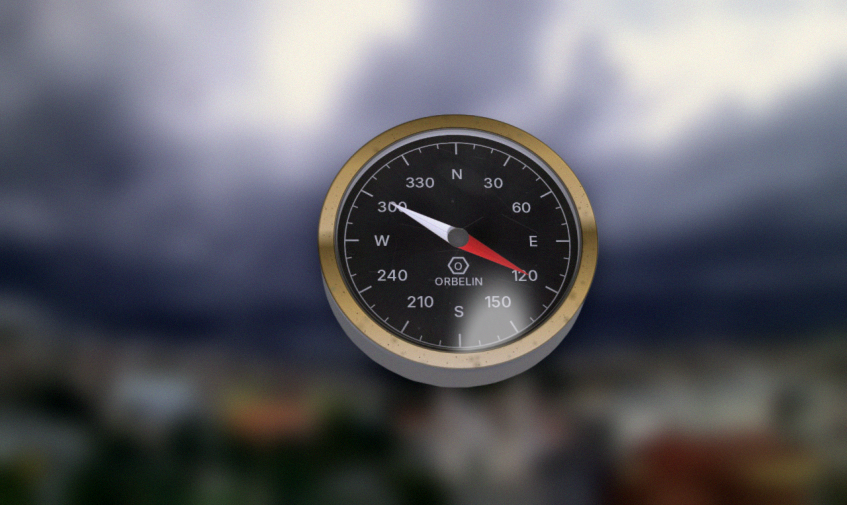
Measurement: 120 °
